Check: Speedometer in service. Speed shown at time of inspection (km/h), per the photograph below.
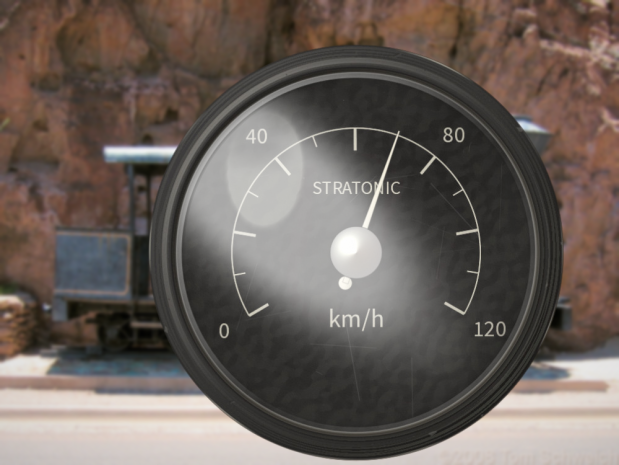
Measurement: 70 km/h
